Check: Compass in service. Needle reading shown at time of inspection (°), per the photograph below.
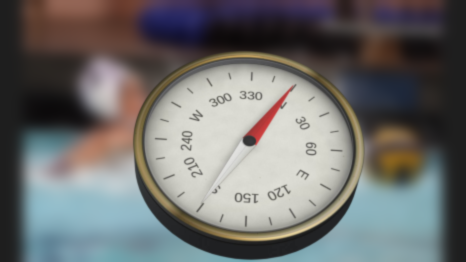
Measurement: 0 °
